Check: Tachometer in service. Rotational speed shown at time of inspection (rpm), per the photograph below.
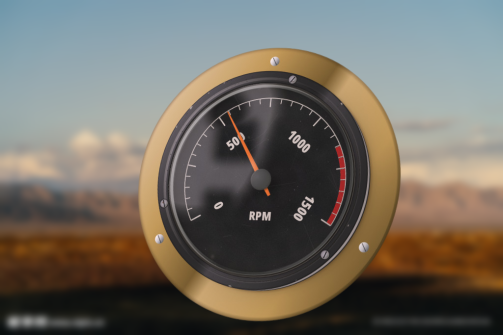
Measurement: 550 rpm
